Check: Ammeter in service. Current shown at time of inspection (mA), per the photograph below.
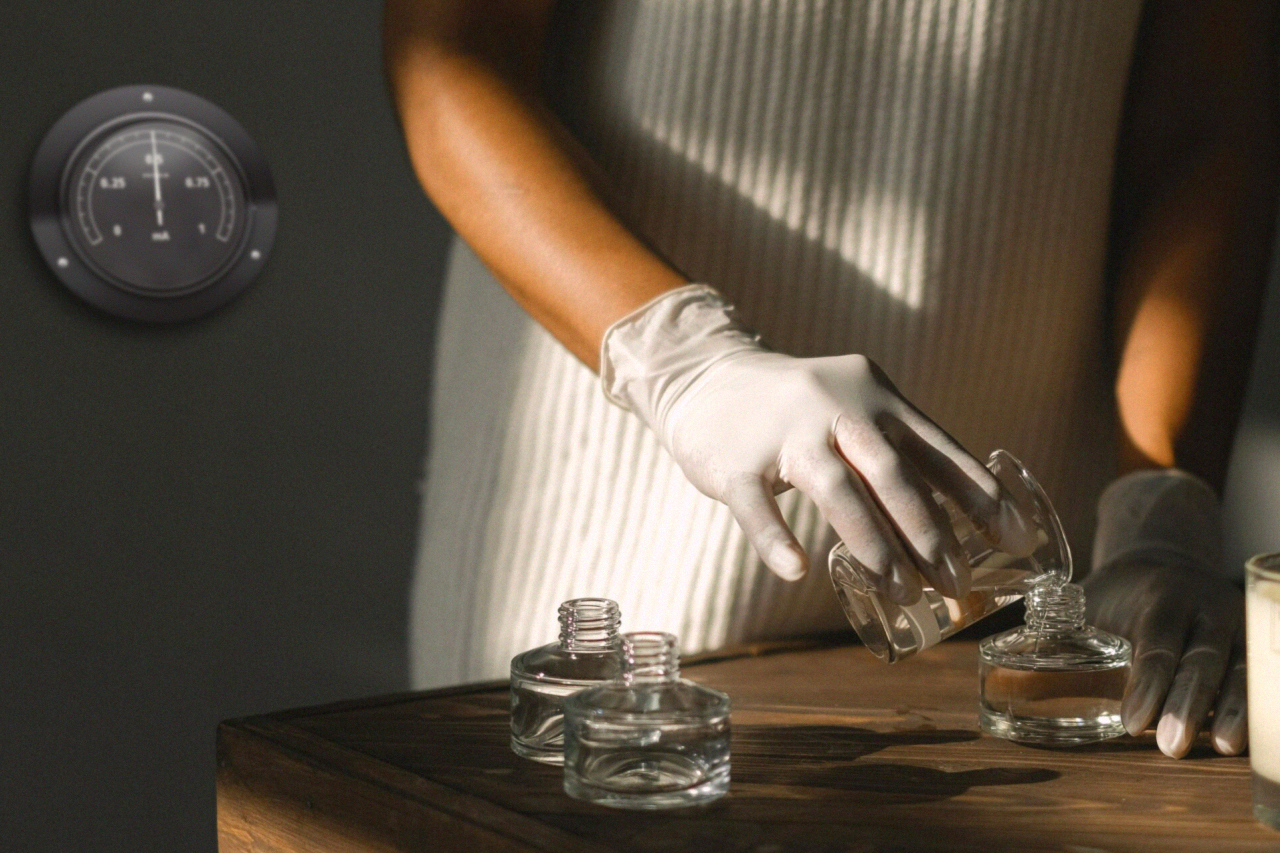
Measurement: 0.5 mA
